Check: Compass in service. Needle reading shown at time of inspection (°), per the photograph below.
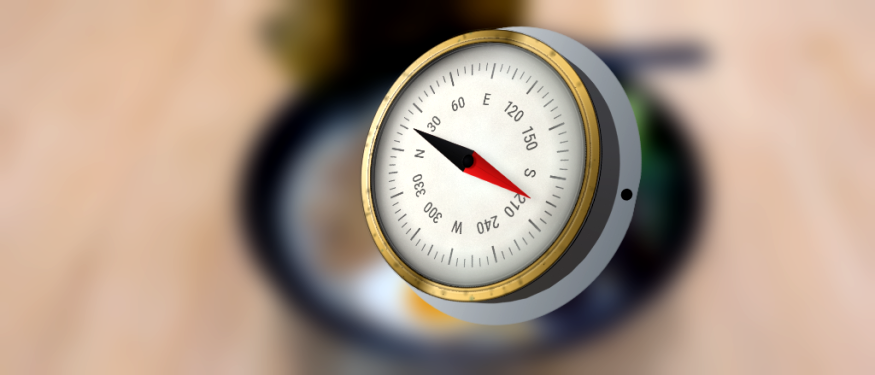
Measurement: 197.5 °
